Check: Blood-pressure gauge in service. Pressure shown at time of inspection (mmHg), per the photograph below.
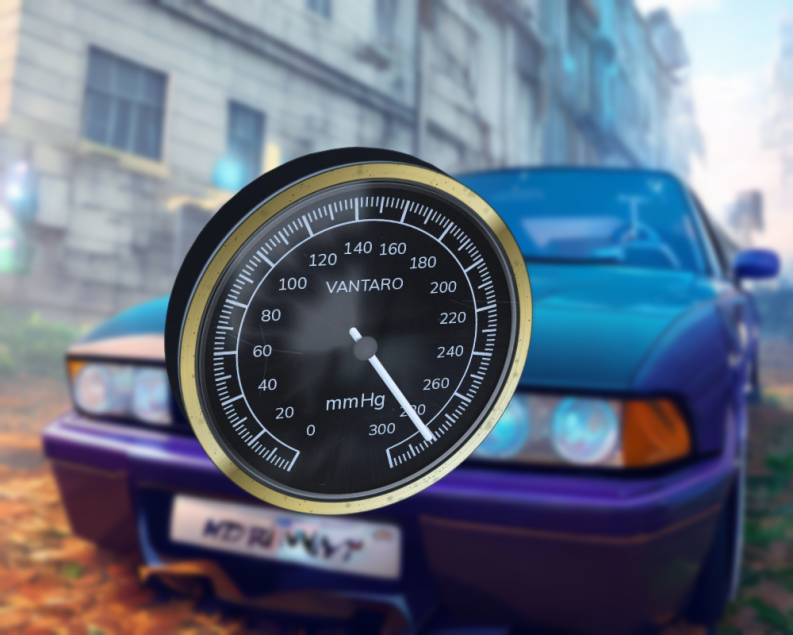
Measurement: 282 mmHg
